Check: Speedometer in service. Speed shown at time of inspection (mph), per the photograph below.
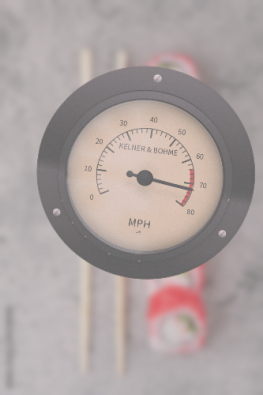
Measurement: 72 mph
